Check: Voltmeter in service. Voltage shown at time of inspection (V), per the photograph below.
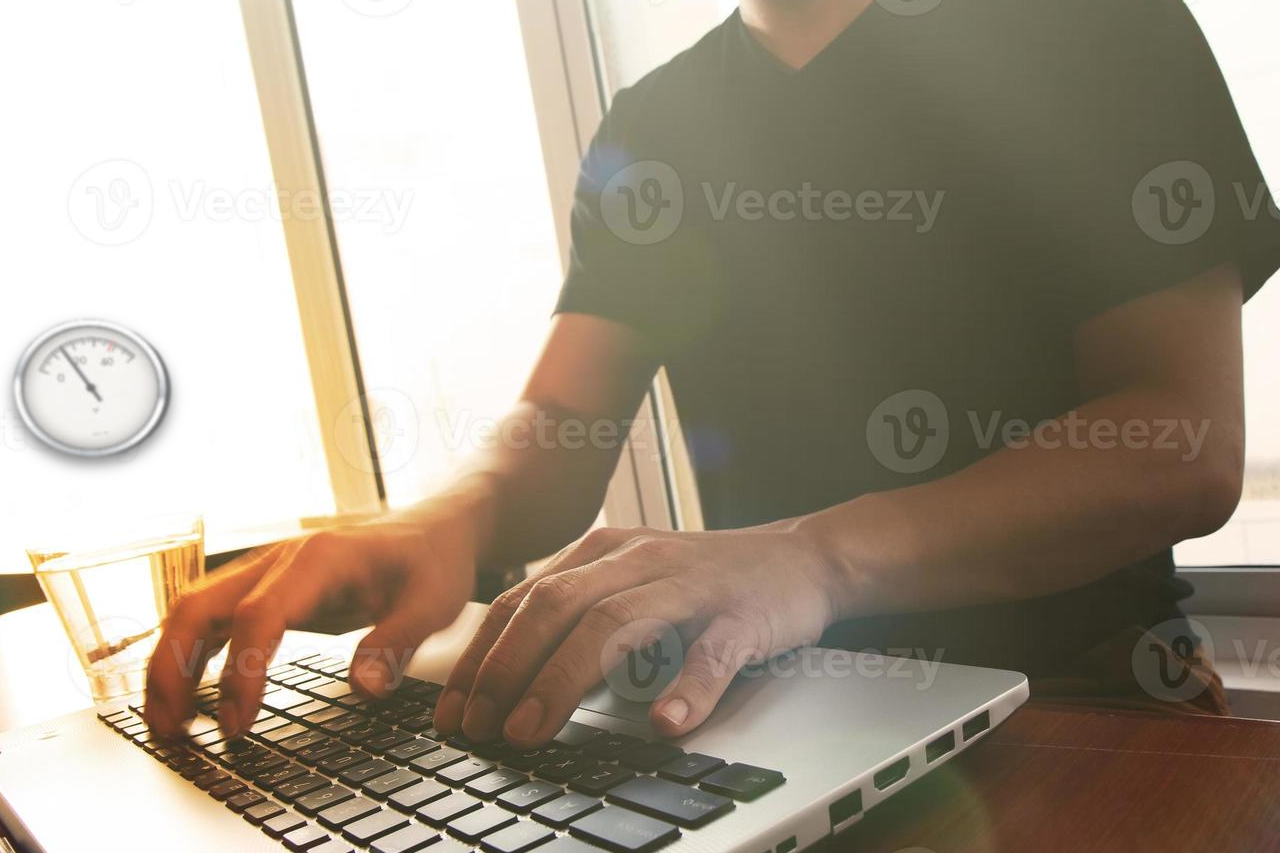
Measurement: 15 V
